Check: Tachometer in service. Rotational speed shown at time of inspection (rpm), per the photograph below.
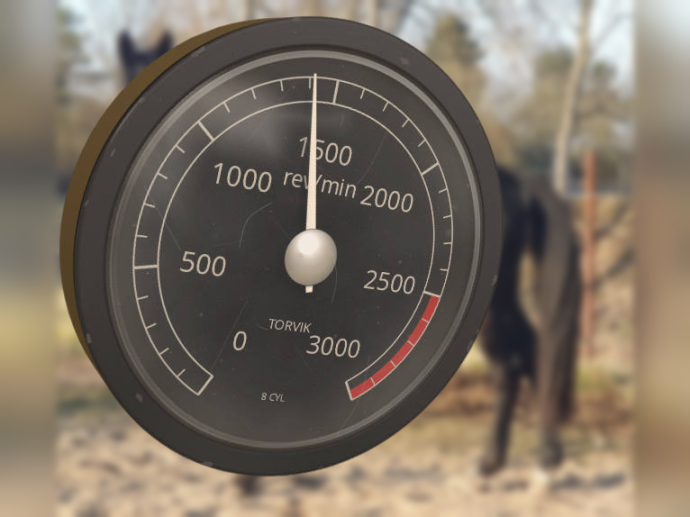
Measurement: 1400 rpm
